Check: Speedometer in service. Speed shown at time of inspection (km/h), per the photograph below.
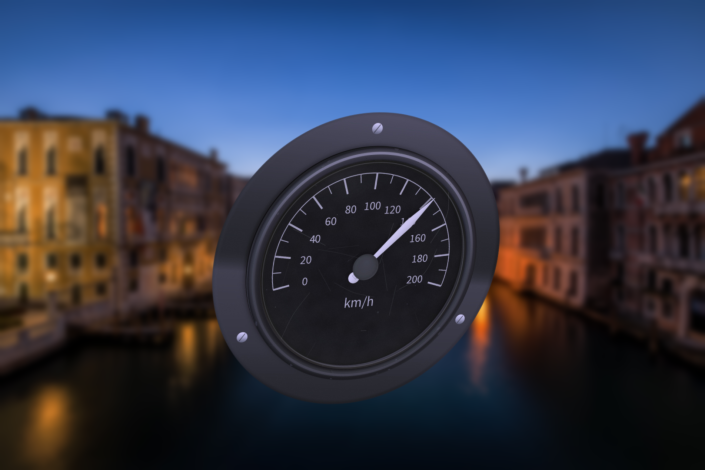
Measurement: 140 km/h
